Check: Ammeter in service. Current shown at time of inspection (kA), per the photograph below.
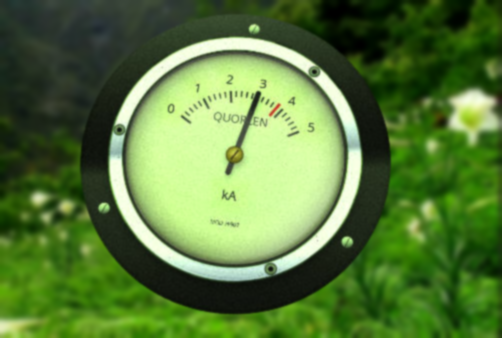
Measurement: 3 kA
